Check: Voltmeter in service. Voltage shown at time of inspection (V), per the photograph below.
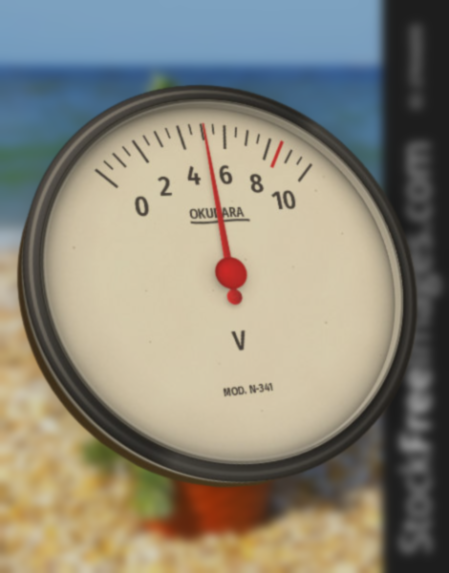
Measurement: 5 V
